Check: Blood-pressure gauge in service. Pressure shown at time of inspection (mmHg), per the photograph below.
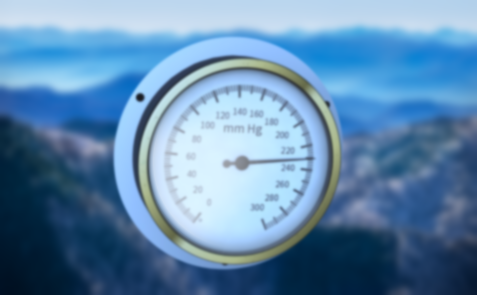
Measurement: 230 mmHg
